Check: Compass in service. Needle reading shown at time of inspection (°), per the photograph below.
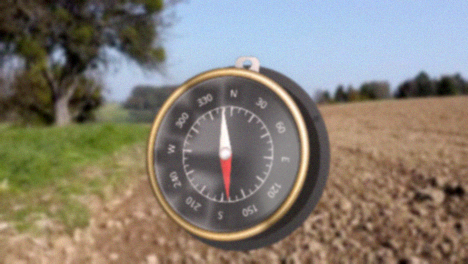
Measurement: 170 °
